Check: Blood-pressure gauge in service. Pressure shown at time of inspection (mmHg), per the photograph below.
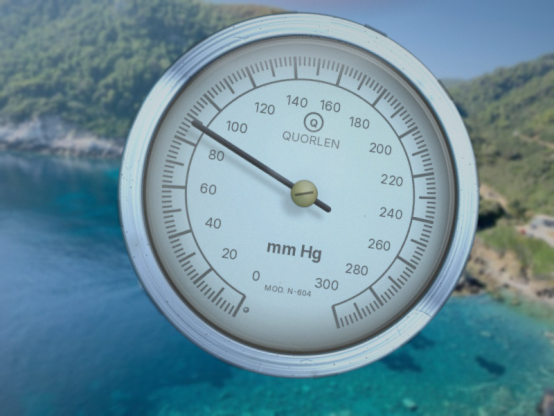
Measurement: 88 mmHg
